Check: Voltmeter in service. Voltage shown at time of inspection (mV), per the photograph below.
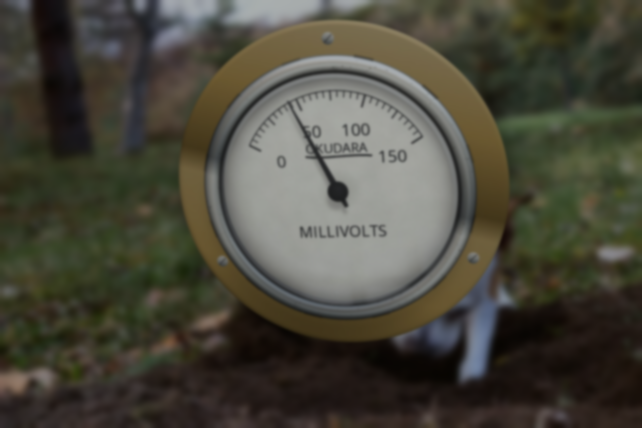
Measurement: 45 mV
